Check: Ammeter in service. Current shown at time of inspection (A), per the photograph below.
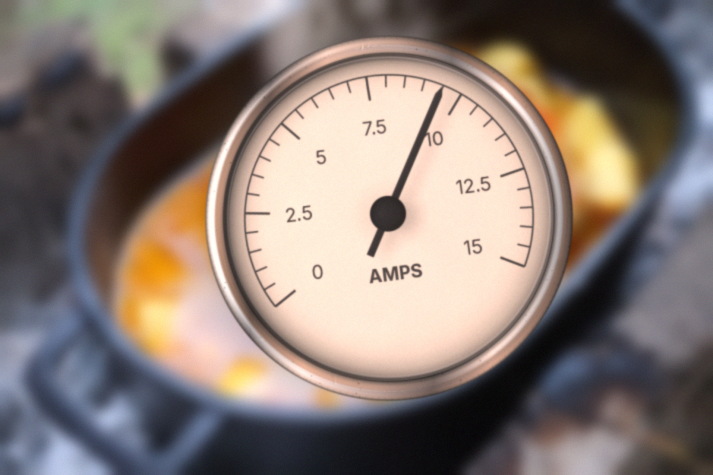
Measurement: 9.5 A
